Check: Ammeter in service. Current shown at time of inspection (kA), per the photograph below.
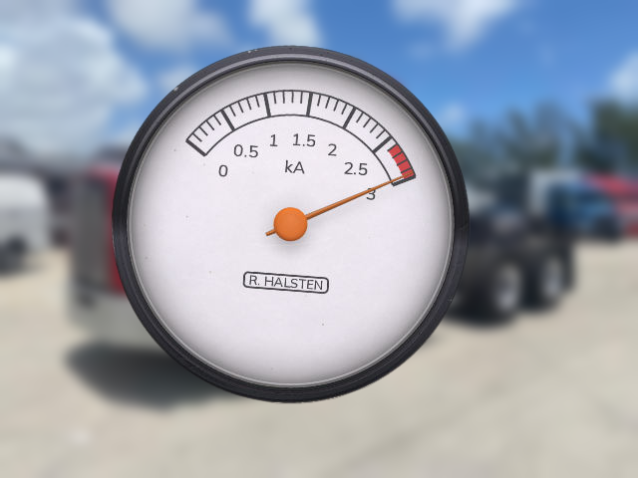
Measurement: 2.95 kA
